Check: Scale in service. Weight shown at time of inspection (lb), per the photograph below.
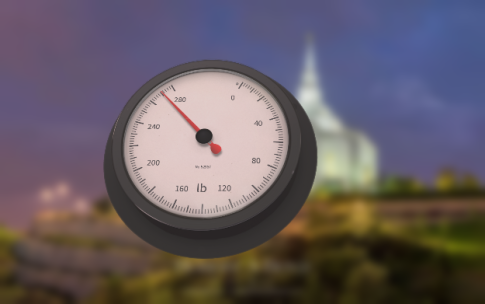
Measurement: 270 lb
